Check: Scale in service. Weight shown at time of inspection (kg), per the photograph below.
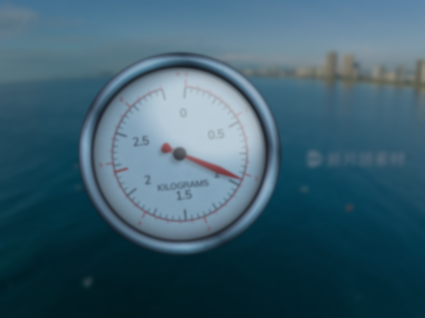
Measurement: 0.95 kg
